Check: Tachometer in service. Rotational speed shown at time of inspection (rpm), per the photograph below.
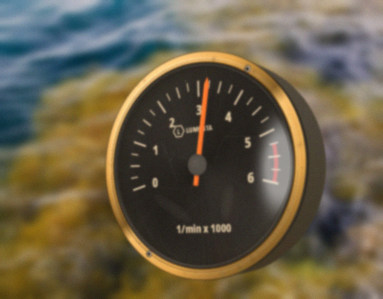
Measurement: 3250 rpm
